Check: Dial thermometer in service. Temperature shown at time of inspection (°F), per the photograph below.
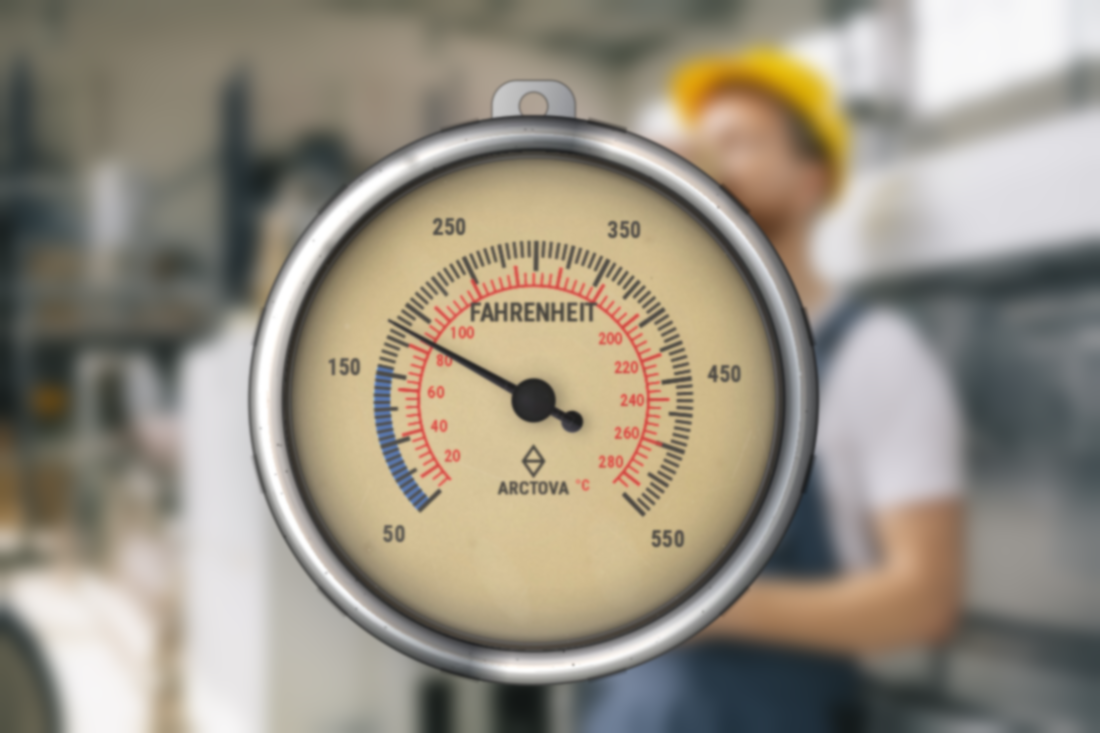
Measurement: 185 °F
